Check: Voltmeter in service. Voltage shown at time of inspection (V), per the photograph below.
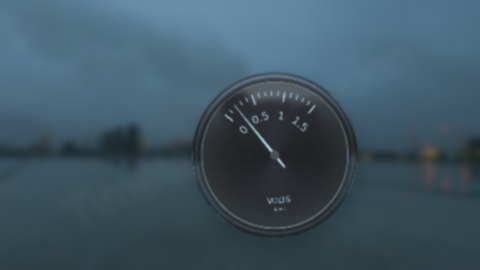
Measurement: 0.2 V
